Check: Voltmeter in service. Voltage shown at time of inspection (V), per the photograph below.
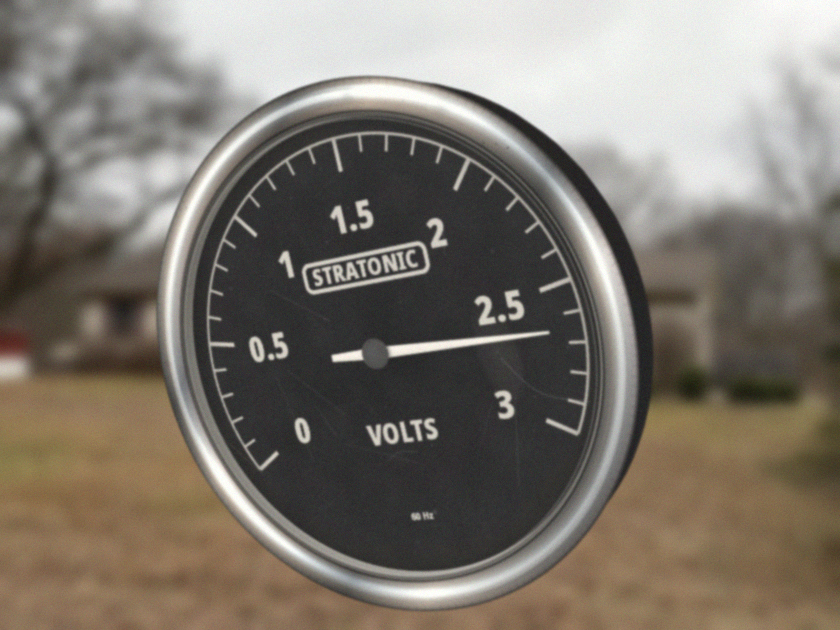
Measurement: 2.65 V
